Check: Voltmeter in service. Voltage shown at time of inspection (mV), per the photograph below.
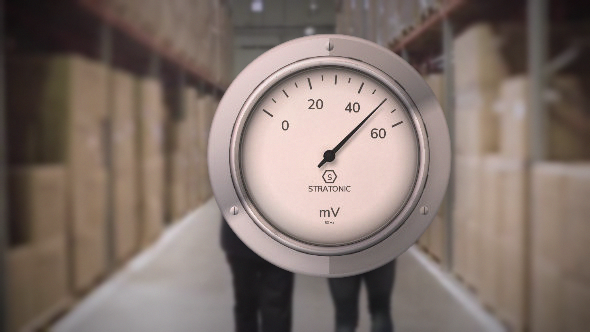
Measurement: 50 mV
